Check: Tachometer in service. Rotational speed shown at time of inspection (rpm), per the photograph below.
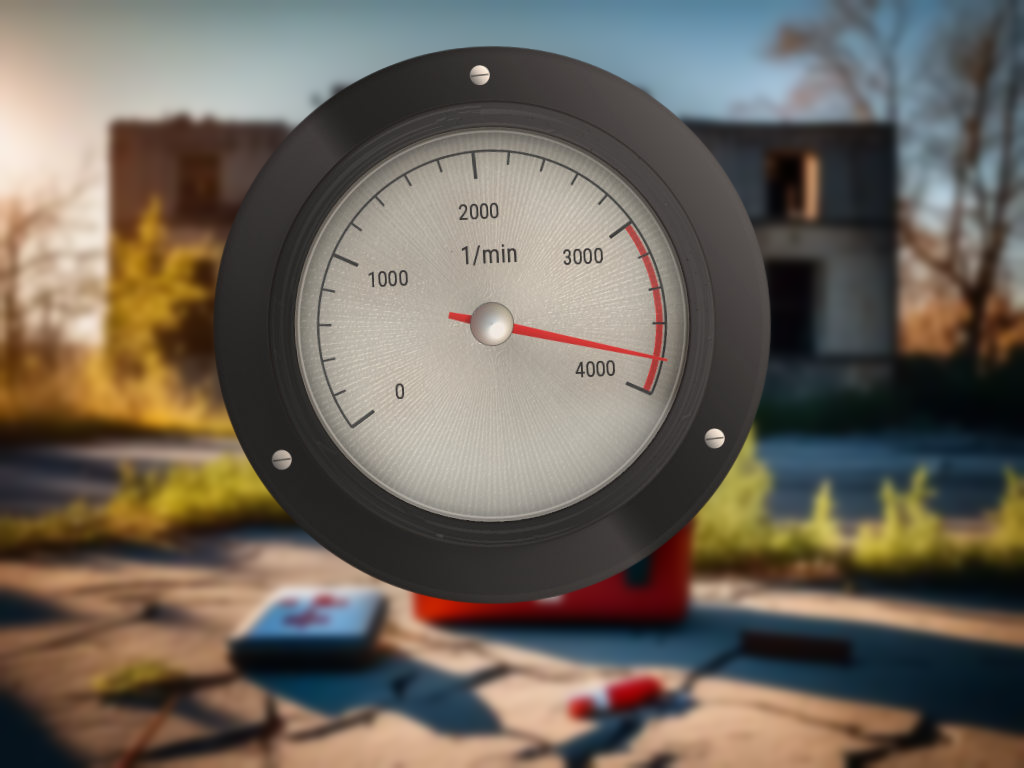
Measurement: 3800 rpm
